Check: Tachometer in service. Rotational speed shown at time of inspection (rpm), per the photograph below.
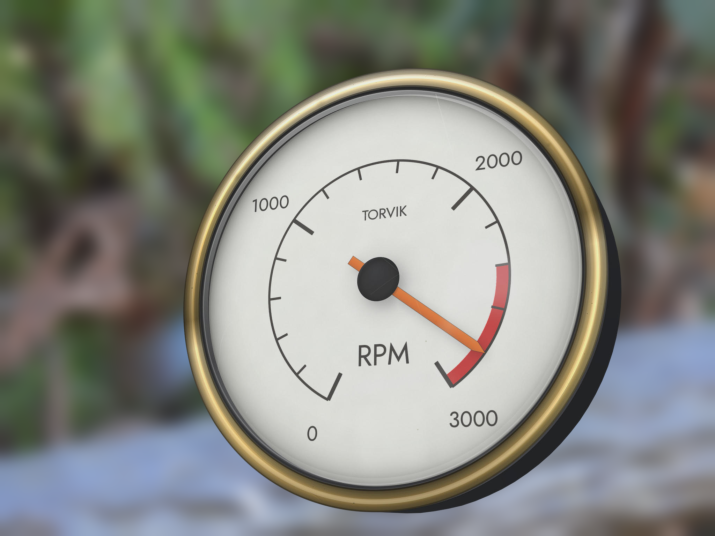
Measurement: 2800 rpm
